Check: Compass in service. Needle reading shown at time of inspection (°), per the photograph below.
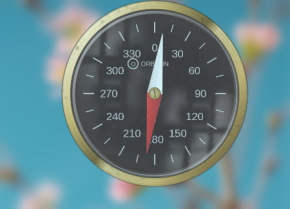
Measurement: 187.5 °
